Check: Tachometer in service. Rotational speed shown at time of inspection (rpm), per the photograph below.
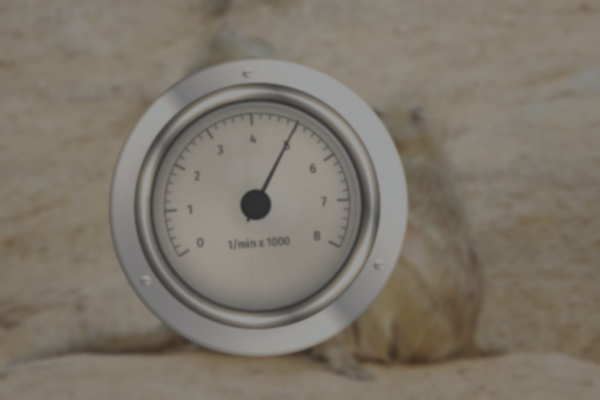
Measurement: 5000 rpm
